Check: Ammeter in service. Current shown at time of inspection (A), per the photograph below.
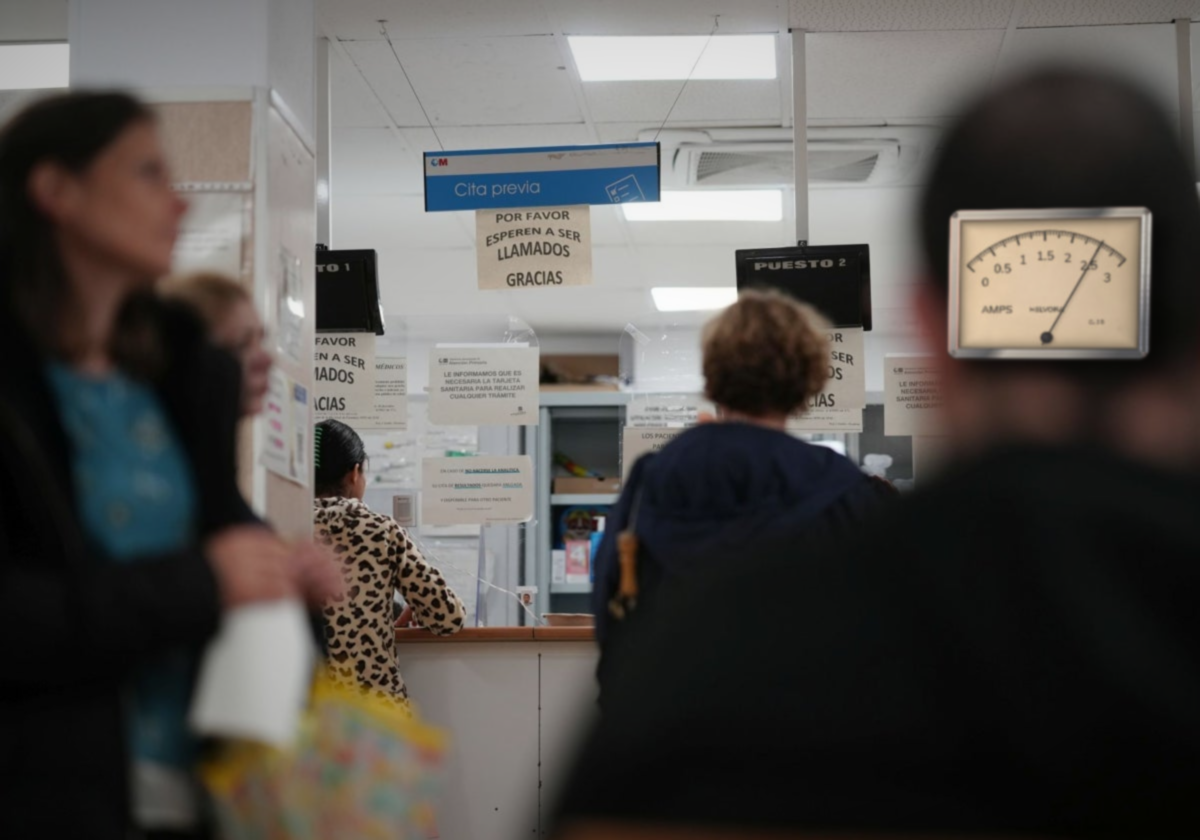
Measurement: 2.5 A
